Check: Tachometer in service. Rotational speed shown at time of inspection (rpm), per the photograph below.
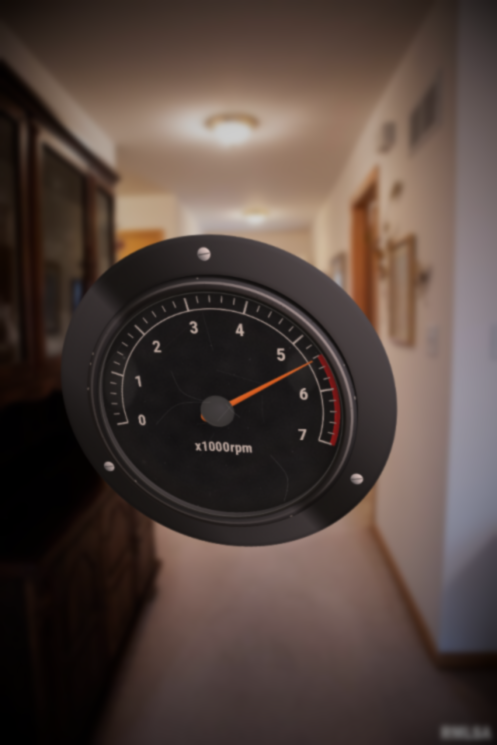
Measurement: 5400 rpm
